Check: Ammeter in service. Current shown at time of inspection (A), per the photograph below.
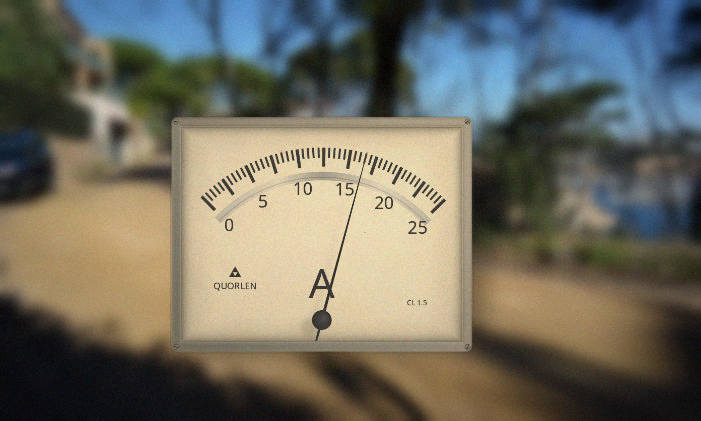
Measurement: 16.5 A
